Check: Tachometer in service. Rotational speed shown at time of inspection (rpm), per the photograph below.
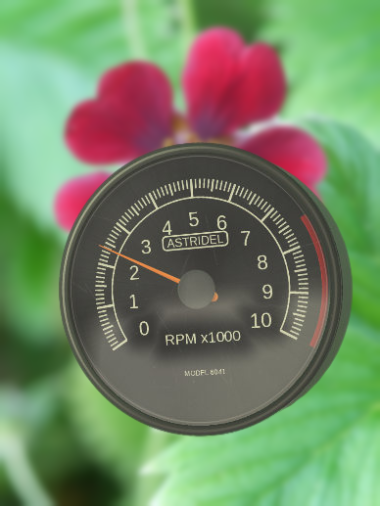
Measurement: 2400 rpm
